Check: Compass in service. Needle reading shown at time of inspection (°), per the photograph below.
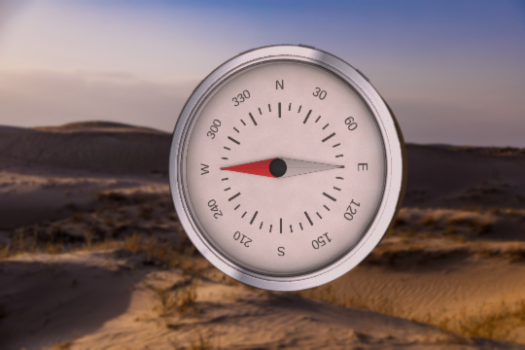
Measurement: 270 °
